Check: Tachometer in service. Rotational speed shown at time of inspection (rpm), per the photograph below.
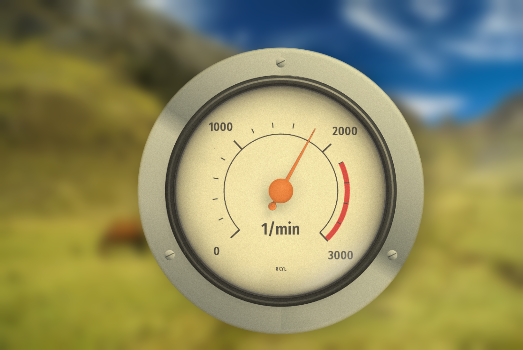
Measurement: 1800 rpm
